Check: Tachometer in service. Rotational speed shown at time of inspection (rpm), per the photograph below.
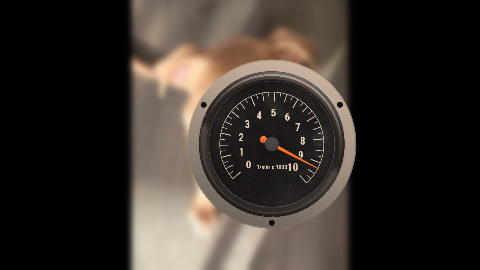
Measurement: 9250 rpm
